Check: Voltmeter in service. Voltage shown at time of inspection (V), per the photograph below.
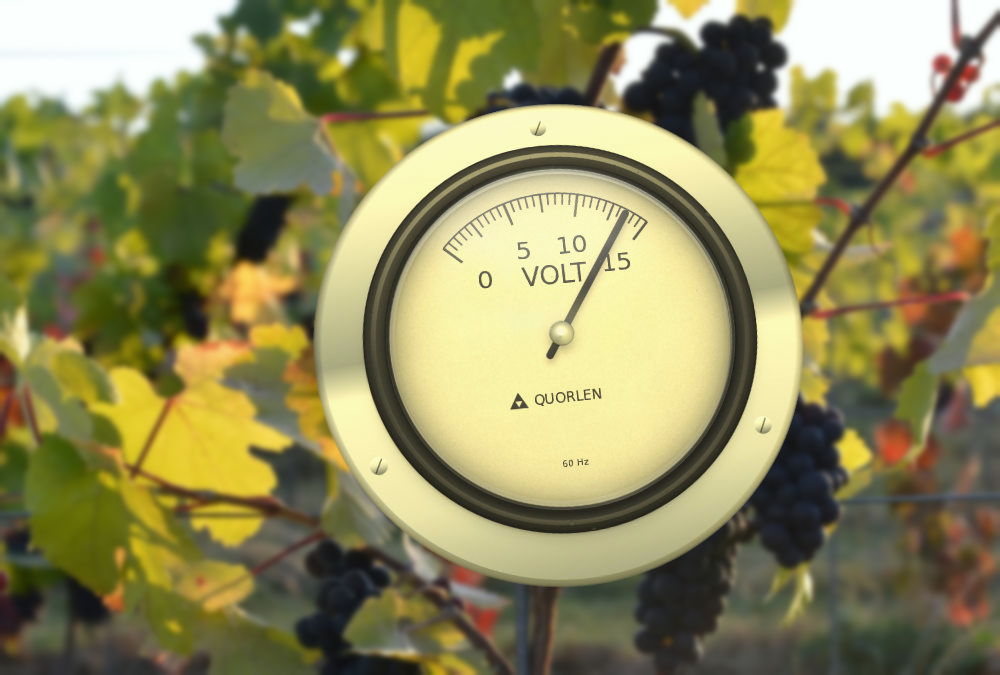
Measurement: 13.5 V
